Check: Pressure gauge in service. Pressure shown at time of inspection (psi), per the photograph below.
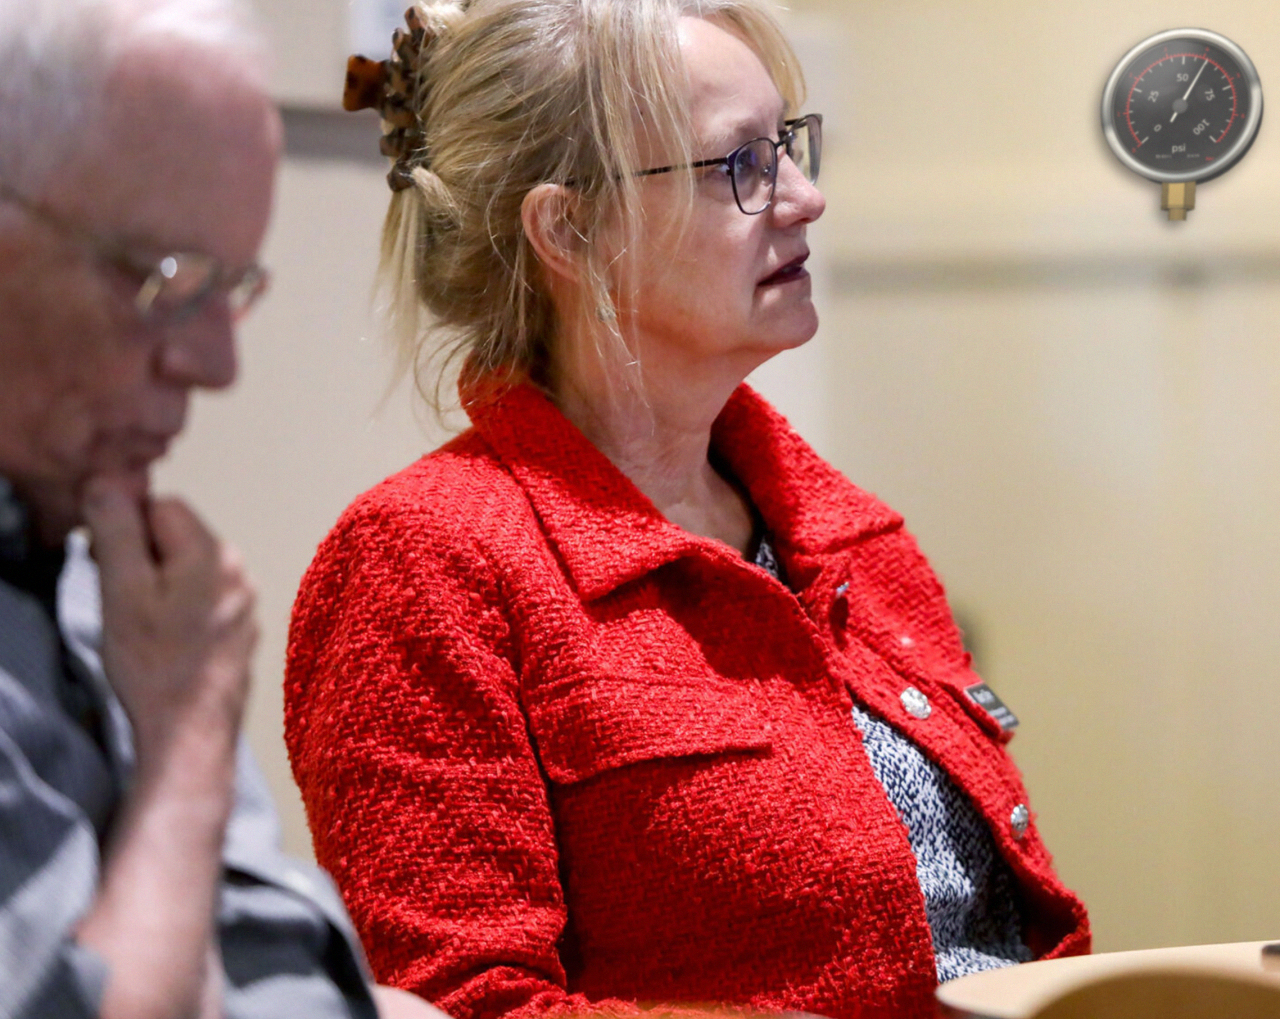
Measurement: 60 psi
